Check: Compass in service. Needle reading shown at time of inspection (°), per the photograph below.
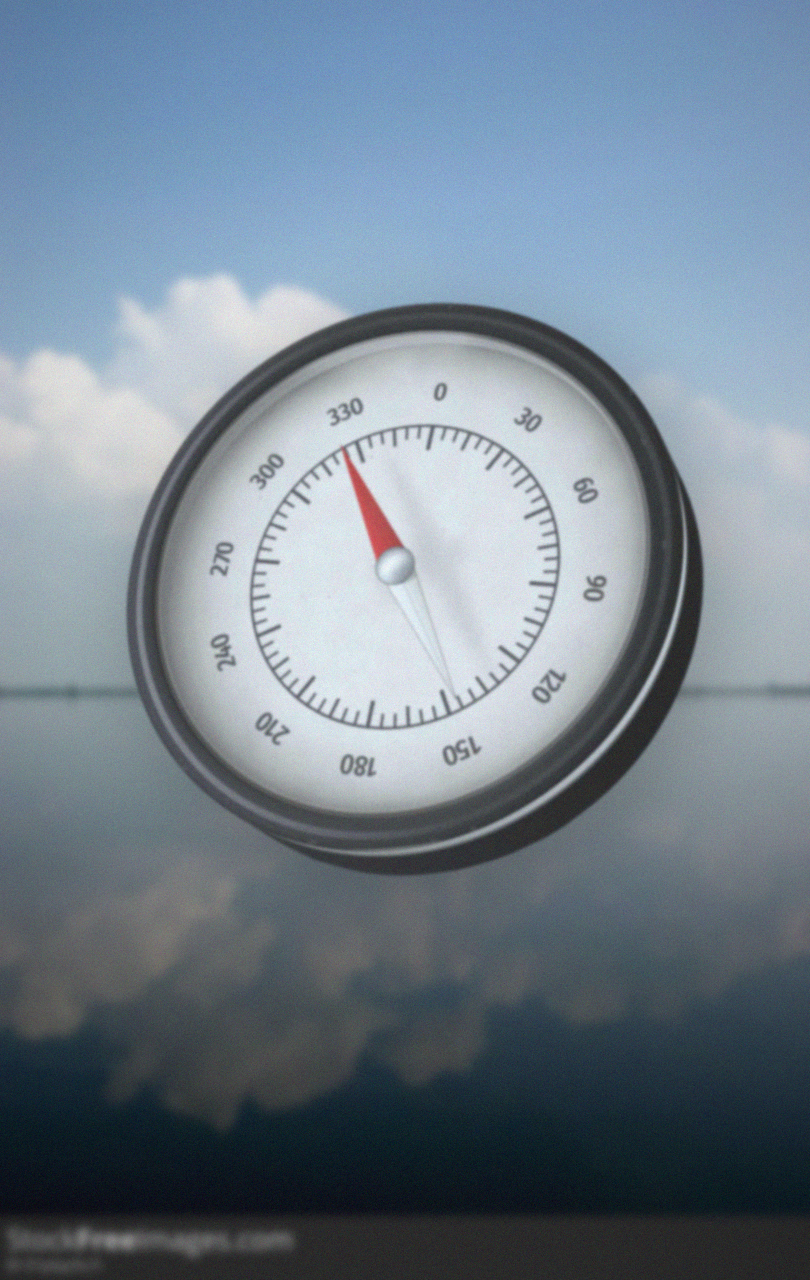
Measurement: 325 °
